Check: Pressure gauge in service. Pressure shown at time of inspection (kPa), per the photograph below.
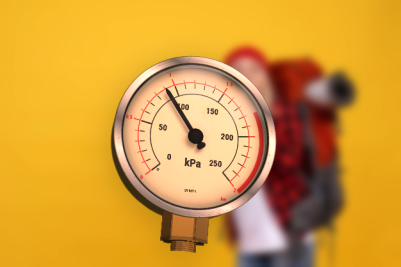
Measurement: 90 kPa
